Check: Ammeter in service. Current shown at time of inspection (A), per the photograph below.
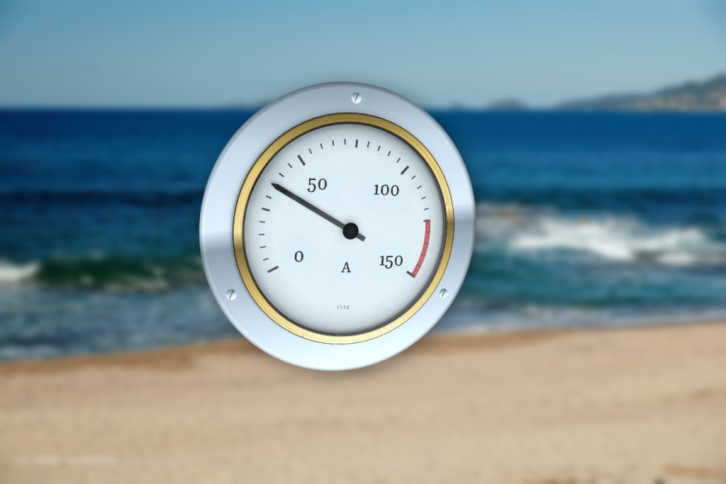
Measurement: 35 A
